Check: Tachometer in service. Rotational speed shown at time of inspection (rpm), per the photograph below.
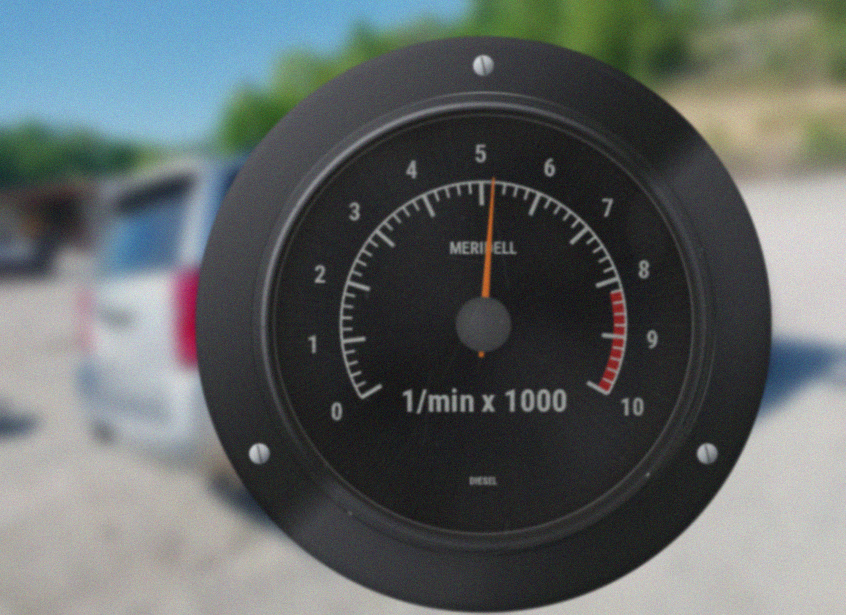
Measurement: 5200 rpm
